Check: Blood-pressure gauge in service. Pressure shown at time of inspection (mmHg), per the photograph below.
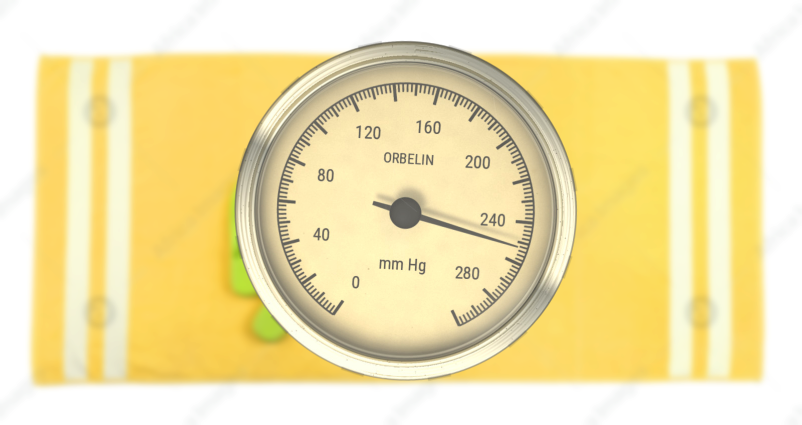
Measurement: 252 mmHg
